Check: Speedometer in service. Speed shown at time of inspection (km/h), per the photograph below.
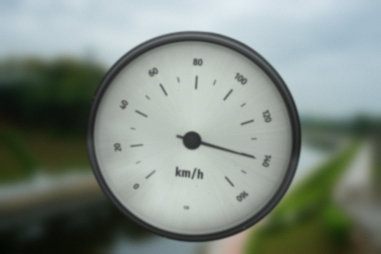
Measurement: 140 km/h
